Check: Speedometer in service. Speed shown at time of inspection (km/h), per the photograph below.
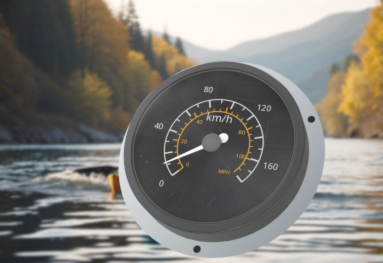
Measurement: 10 km/h
